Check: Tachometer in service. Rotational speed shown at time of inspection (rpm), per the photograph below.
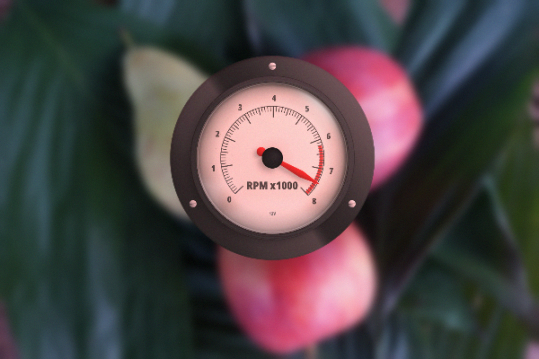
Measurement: 7500 rpm
